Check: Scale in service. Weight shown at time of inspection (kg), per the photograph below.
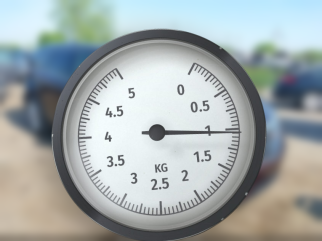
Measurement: 1.05 kg
